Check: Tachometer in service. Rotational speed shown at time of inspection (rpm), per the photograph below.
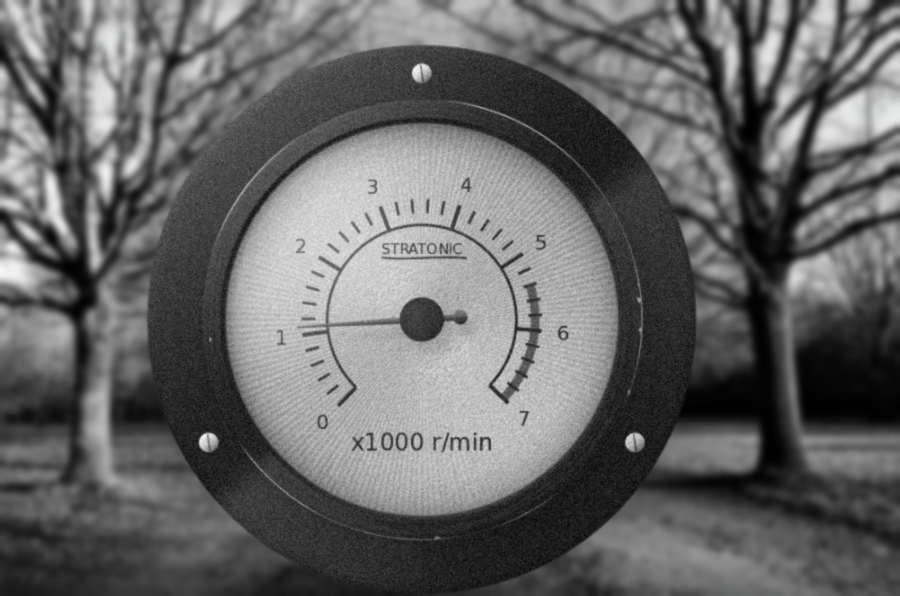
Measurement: 1100 rpm
